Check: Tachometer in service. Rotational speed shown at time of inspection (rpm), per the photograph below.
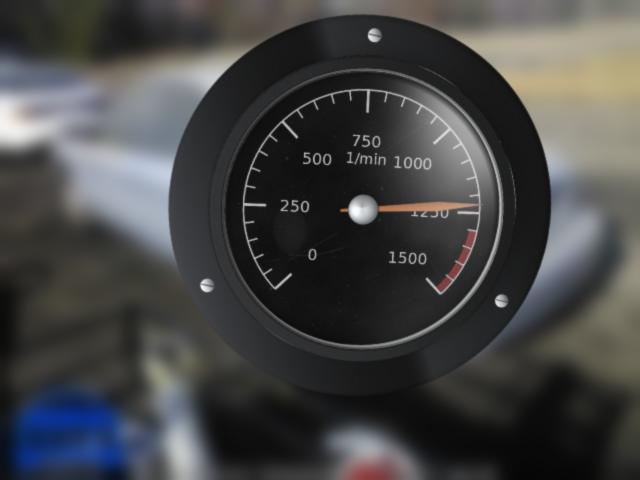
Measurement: 1225 rpm
